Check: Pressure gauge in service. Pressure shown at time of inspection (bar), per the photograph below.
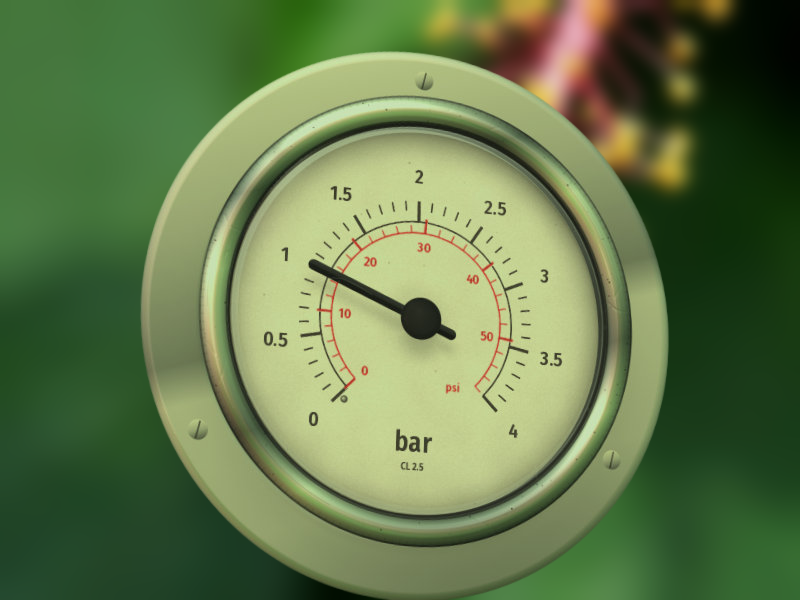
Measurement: 1 bar
